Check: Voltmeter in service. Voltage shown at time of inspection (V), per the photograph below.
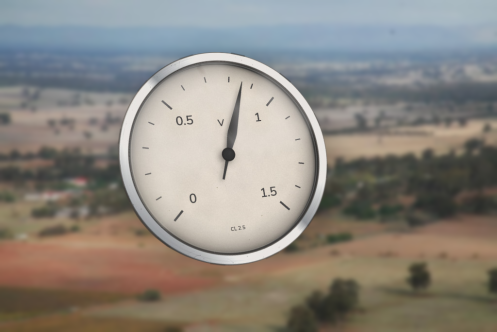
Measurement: 0.85 V
